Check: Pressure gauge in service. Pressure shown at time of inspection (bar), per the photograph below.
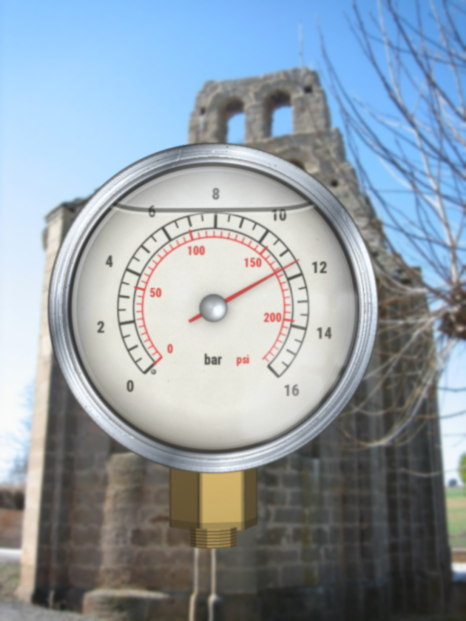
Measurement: 11.5 bar
